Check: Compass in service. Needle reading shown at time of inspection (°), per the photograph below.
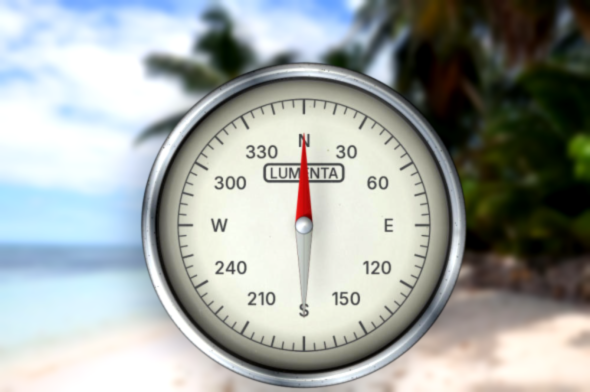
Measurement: 0 °
